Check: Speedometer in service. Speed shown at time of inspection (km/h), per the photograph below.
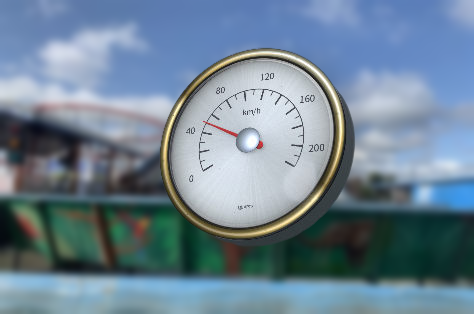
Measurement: 50 km/h
